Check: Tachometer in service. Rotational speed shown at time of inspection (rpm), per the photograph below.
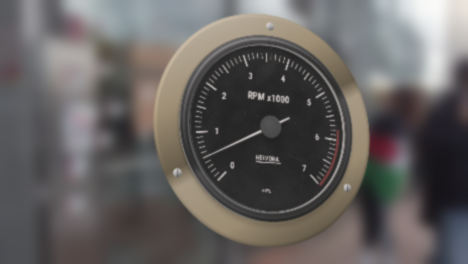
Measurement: 500 rpm
